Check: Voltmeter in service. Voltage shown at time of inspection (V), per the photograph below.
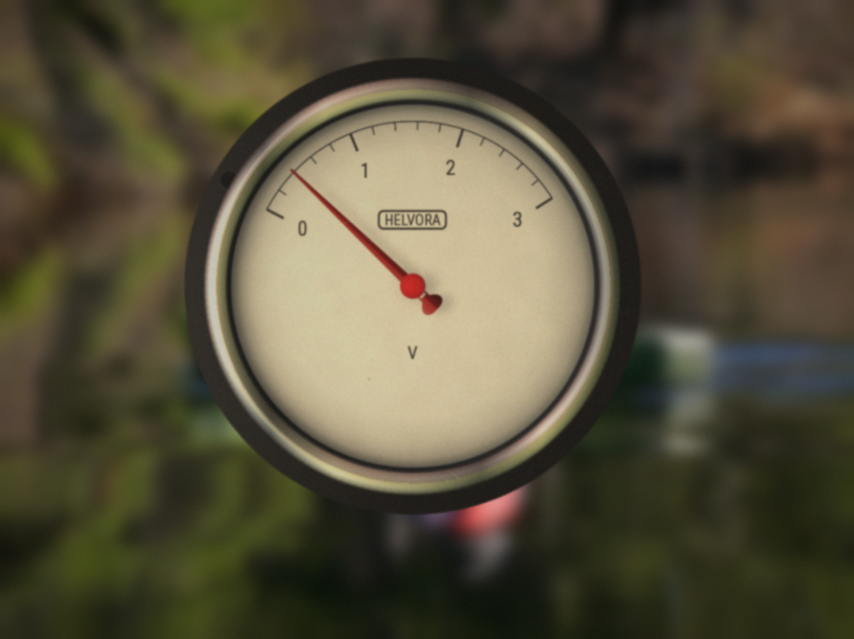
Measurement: 0.4 V
